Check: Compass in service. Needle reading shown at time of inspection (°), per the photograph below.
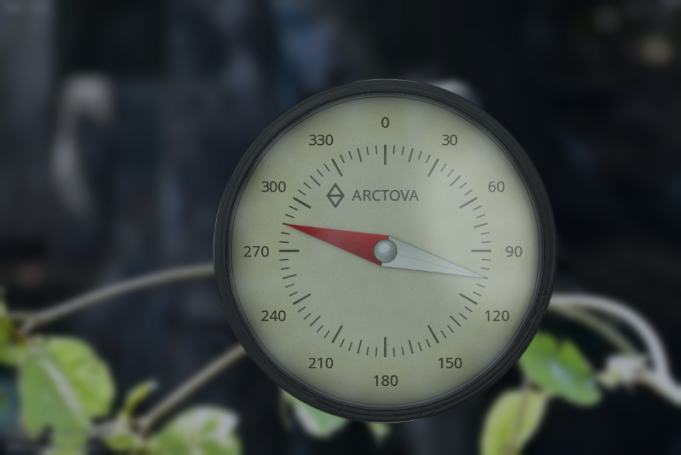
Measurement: 285 °
